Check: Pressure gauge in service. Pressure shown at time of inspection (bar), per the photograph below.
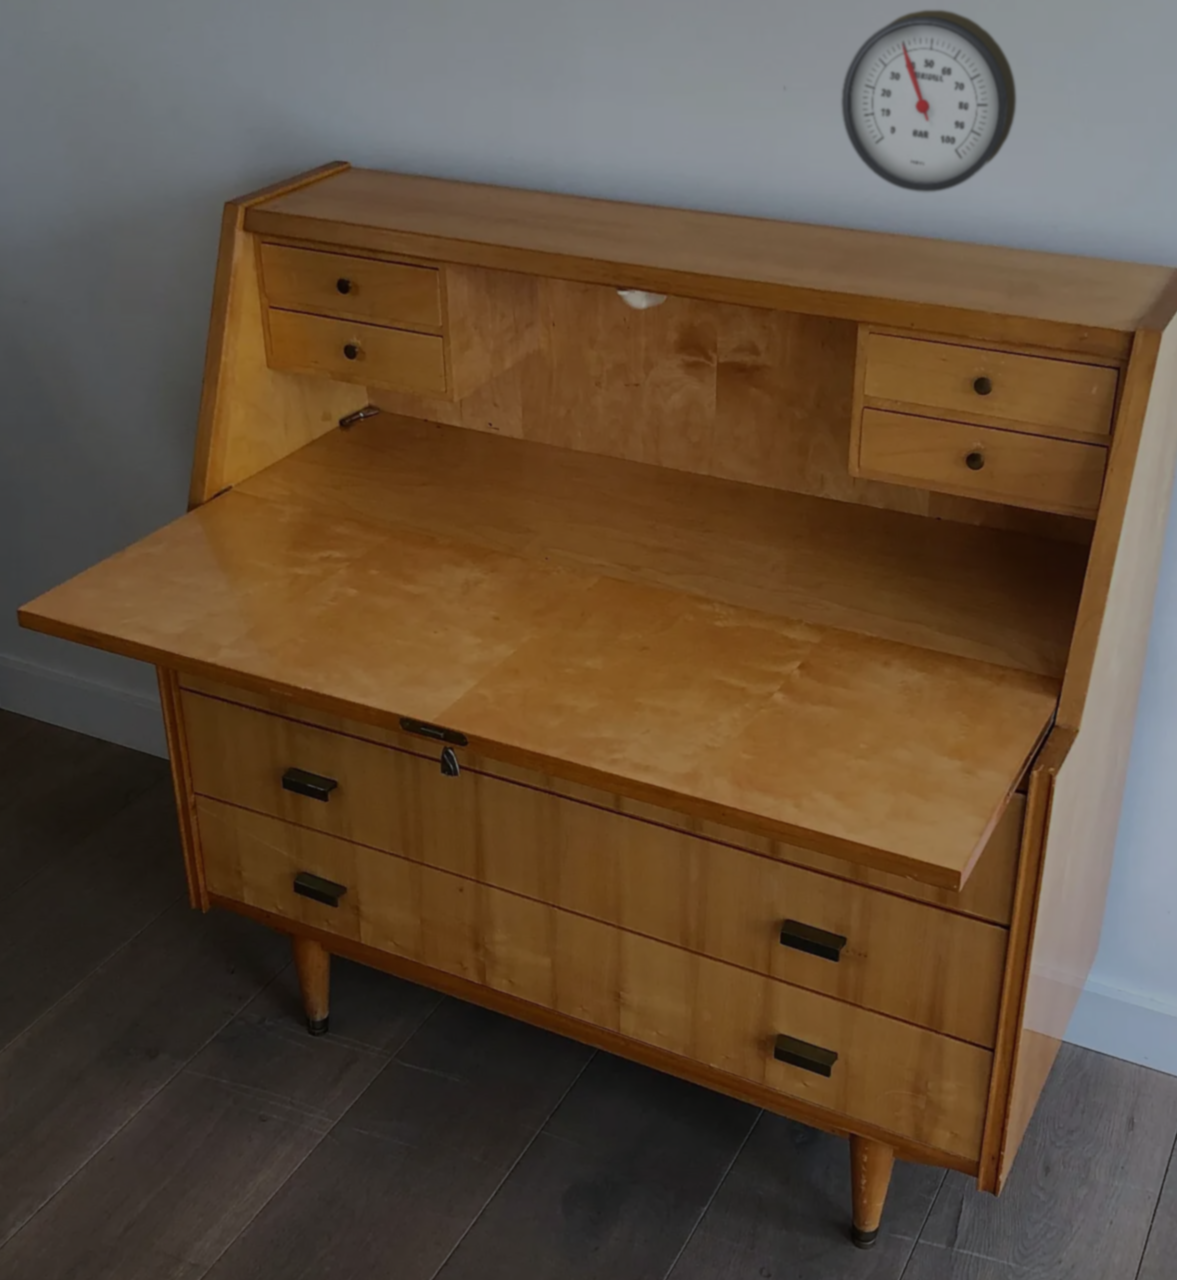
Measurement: 40 bar
